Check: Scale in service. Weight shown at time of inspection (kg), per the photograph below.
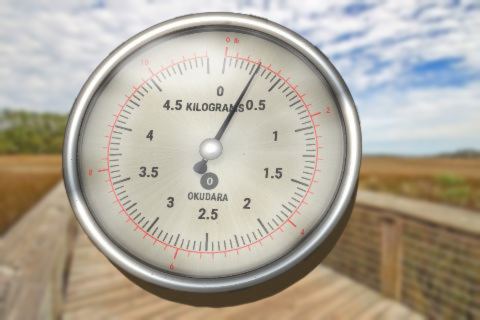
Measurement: 0.3 kg
